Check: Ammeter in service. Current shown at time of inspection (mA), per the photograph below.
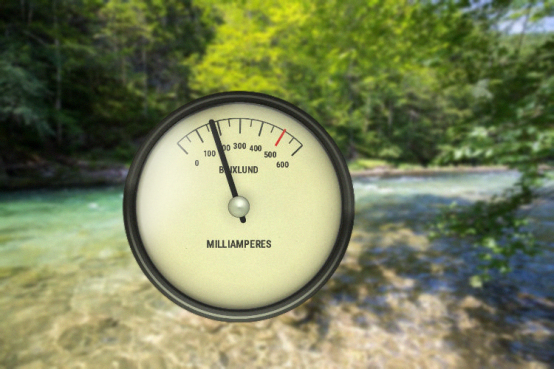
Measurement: 175 mA
